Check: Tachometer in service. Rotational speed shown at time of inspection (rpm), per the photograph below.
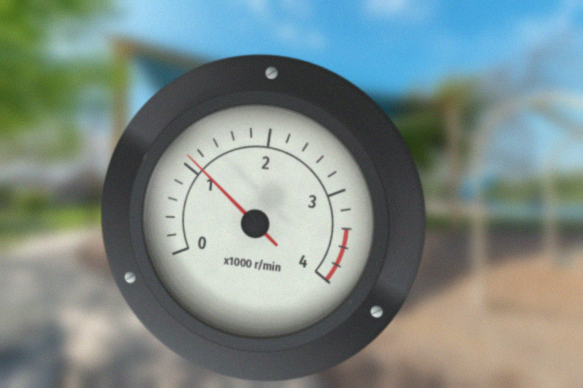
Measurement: 1100 rpm
